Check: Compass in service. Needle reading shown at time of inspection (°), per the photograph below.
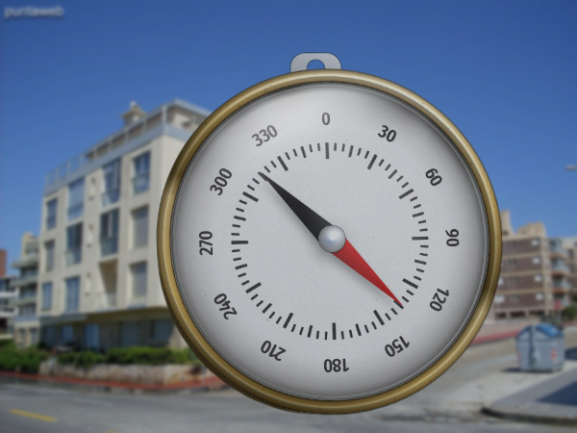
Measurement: 135 °
